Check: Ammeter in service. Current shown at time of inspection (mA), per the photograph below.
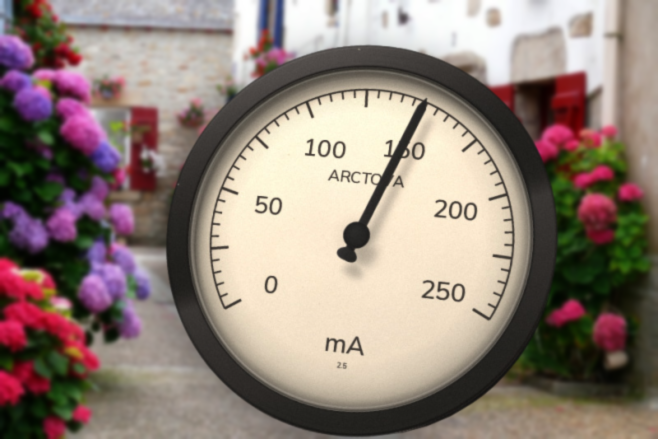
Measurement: 150 mA
